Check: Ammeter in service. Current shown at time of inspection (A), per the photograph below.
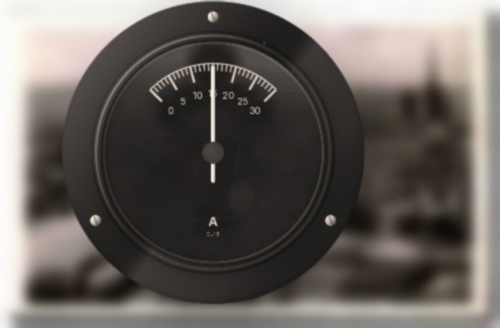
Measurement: 15 A
